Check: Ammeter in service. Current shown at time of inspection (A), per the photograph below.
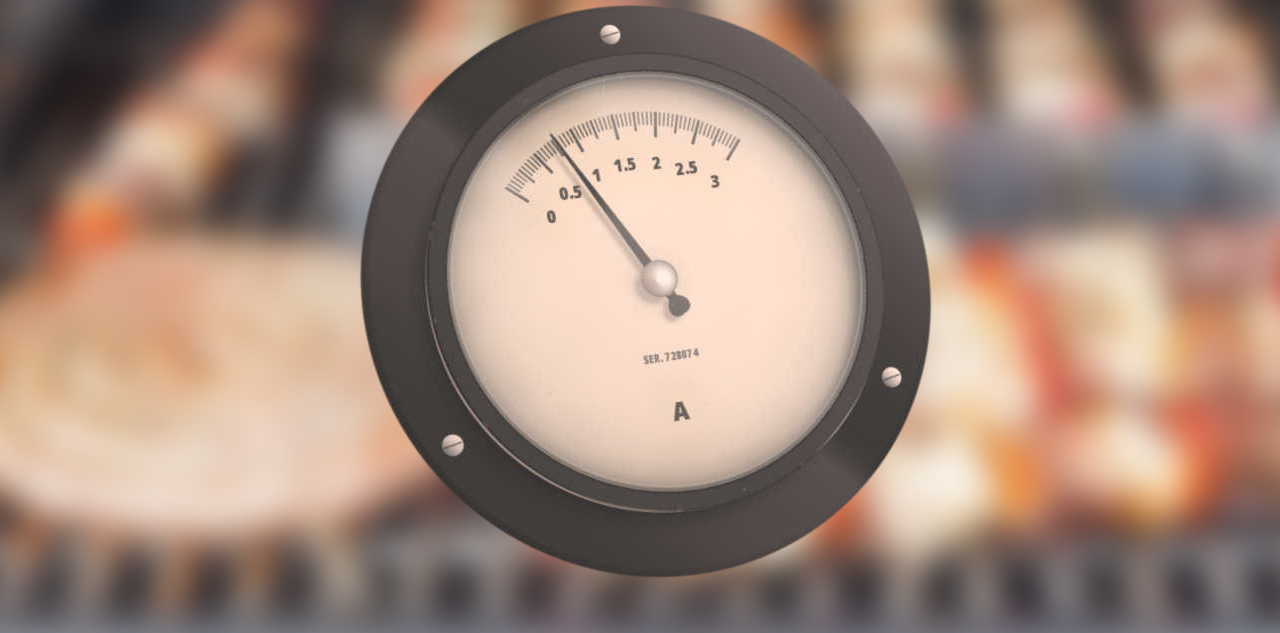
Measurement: 0.75 A
